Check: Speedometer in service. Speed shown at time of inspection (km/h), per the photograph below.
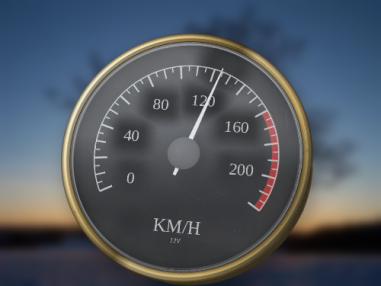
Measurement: 125 km/h
